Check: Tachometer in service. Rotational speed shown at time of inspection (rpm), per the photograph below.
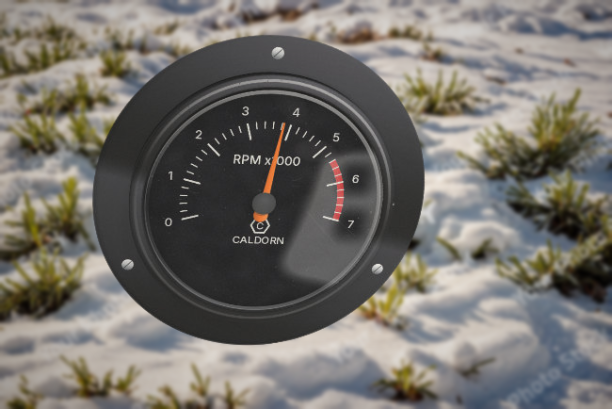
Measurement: 3800 rpm
